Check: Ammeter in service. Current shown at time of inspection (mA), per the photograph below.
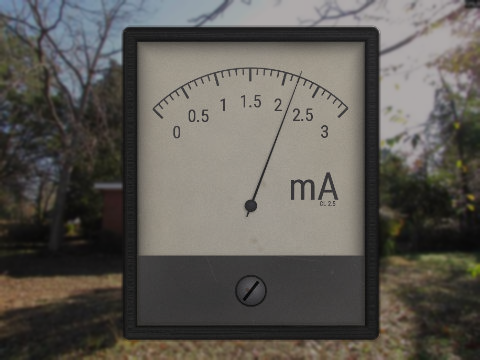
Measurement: 2.2 mA
